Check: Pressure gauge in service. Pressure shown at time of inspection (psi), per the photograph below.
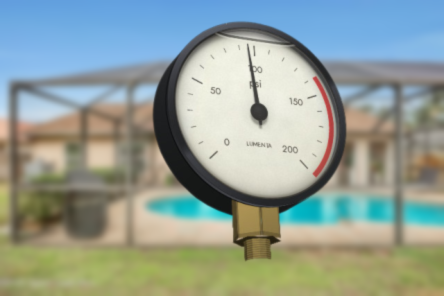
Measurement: 95 psi
